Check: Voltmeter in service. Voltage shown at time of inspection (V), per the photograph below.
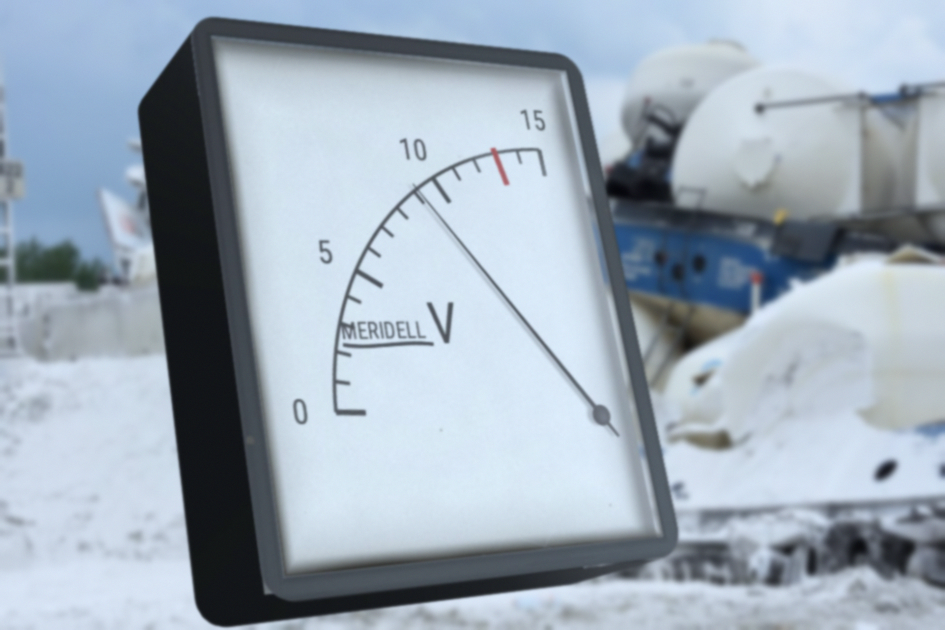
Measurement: 9 V
